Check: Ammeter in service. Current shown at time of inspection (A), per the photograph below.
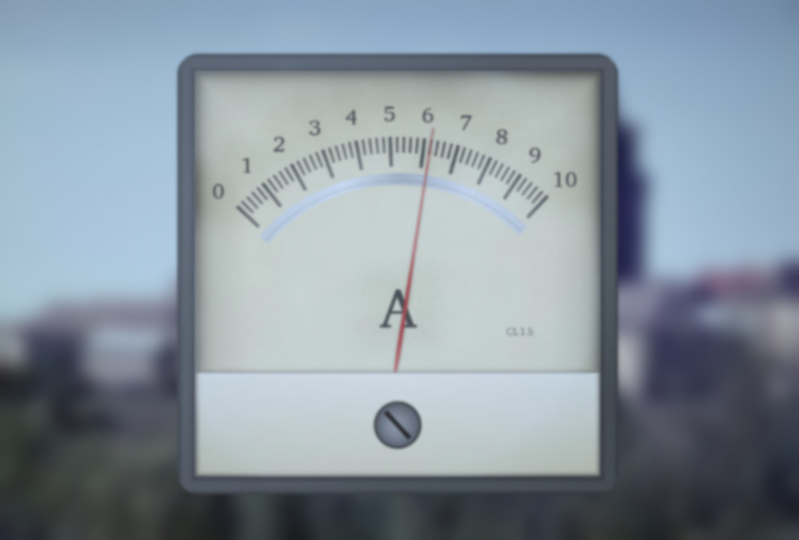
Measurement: 6.2 A
